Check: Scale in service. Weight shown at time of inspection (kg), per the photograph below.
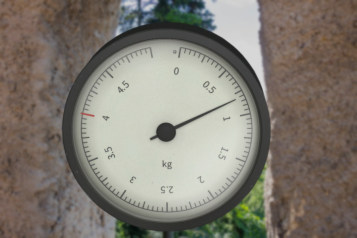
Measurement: 0.8 kg
